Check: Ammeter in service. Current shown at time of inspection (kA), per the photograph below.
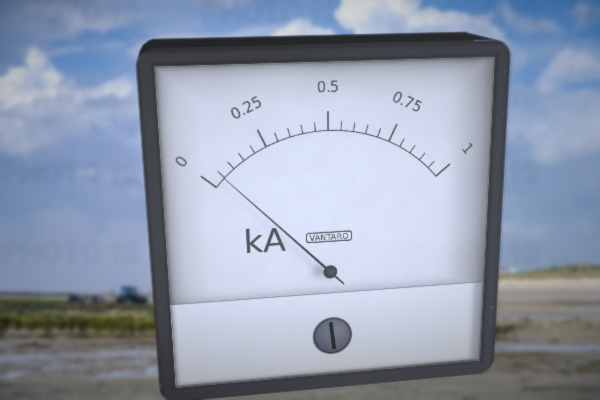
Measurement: 0.05 kA
